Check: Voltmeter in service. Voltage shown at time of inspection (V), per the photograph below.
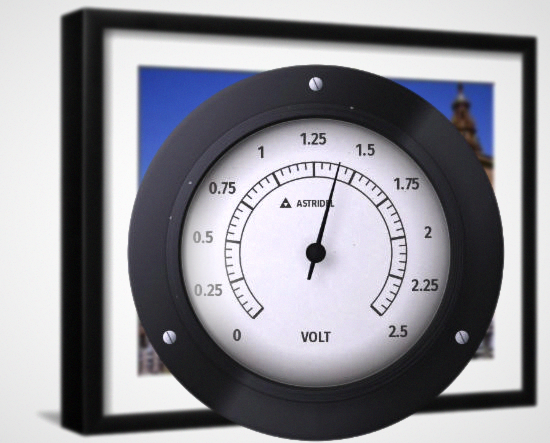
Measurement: 1.4 V
